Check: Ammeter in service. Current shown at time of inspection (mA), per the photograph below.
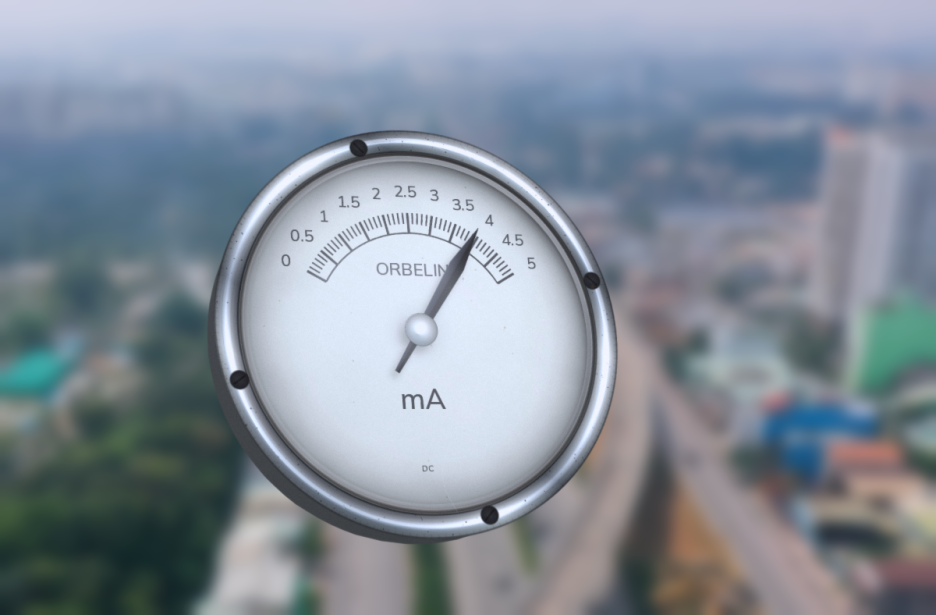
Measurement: 3.9 mA
